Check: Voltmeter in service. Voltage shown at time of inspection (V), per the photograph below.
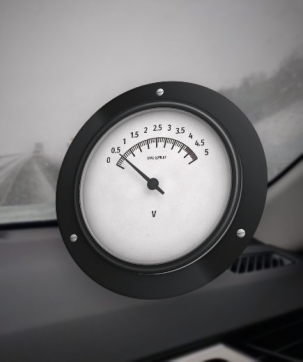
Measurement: 0.5 V
